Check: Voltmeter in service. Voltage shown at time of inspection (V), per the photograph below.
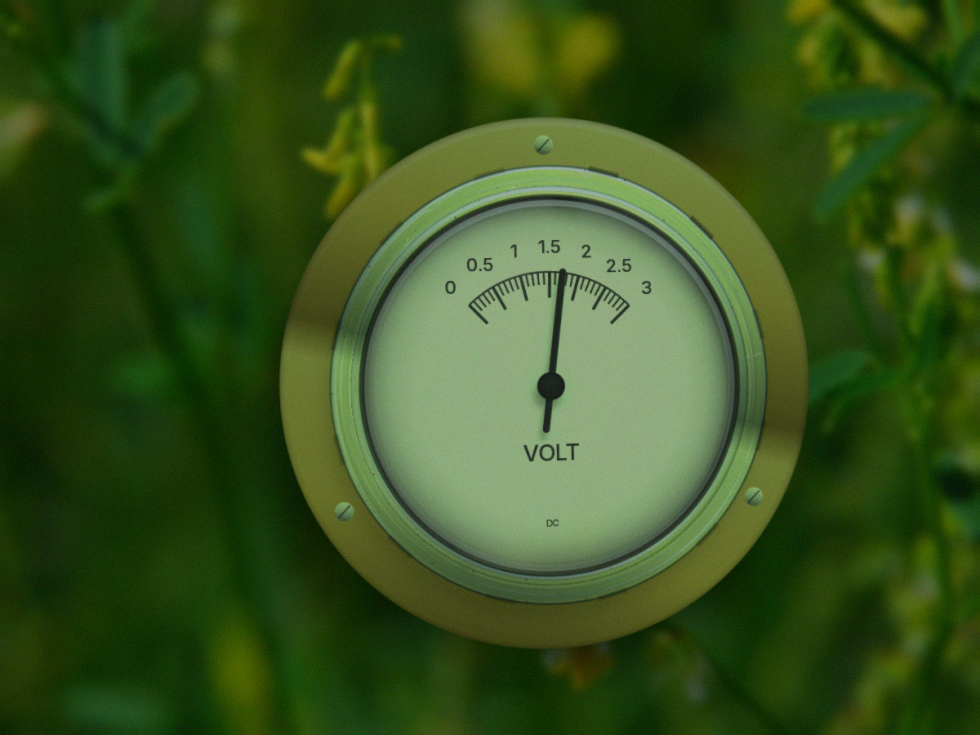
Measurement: 1.7 V
